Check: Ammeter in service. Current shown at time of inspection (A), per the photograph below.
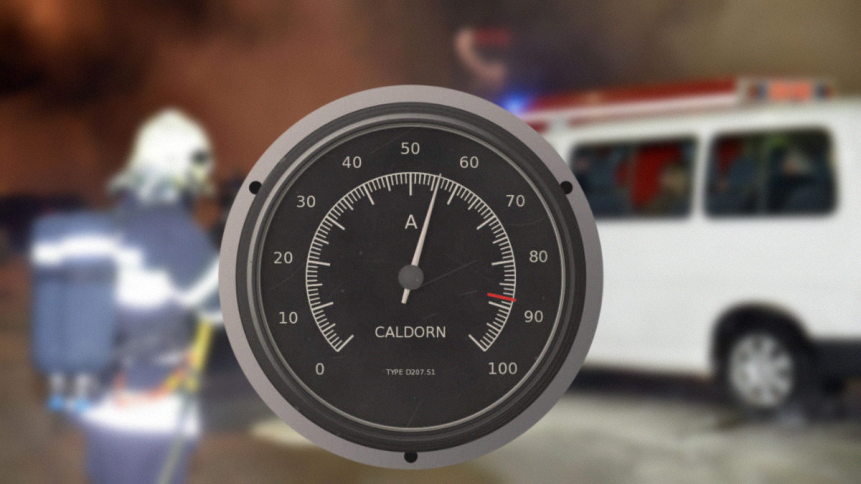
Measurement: 56 A
